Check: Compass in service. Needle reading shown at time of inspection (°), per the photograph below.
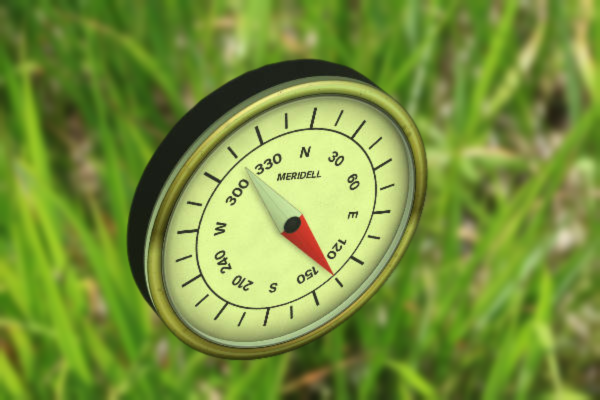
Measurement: 135 °
